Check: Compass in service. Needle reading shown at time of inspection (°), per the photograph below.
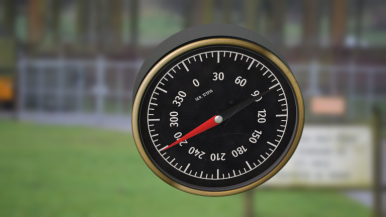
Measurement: 270 °
